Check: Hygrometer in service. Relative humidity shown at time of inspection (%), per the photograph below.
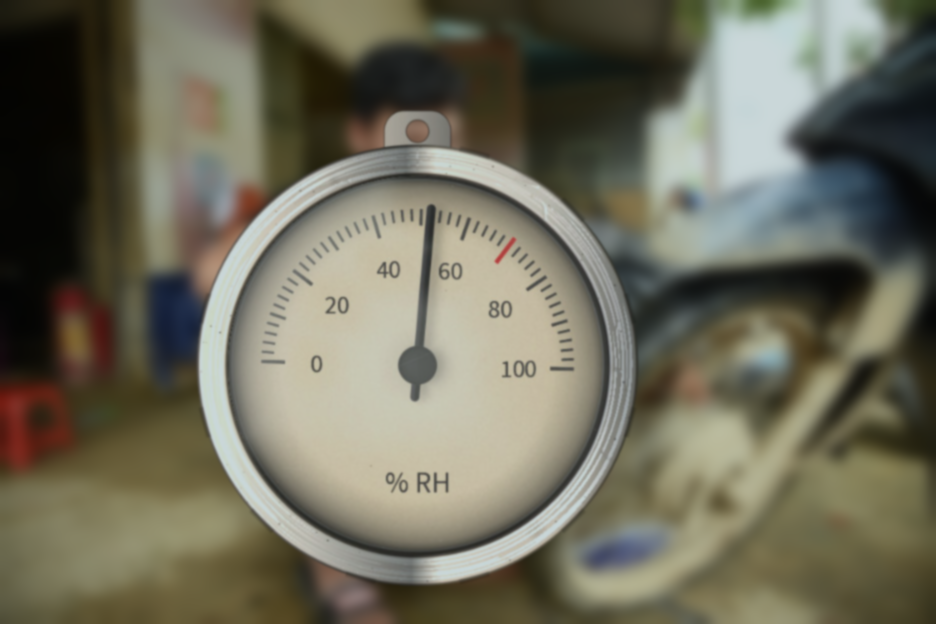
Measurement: 52 %
